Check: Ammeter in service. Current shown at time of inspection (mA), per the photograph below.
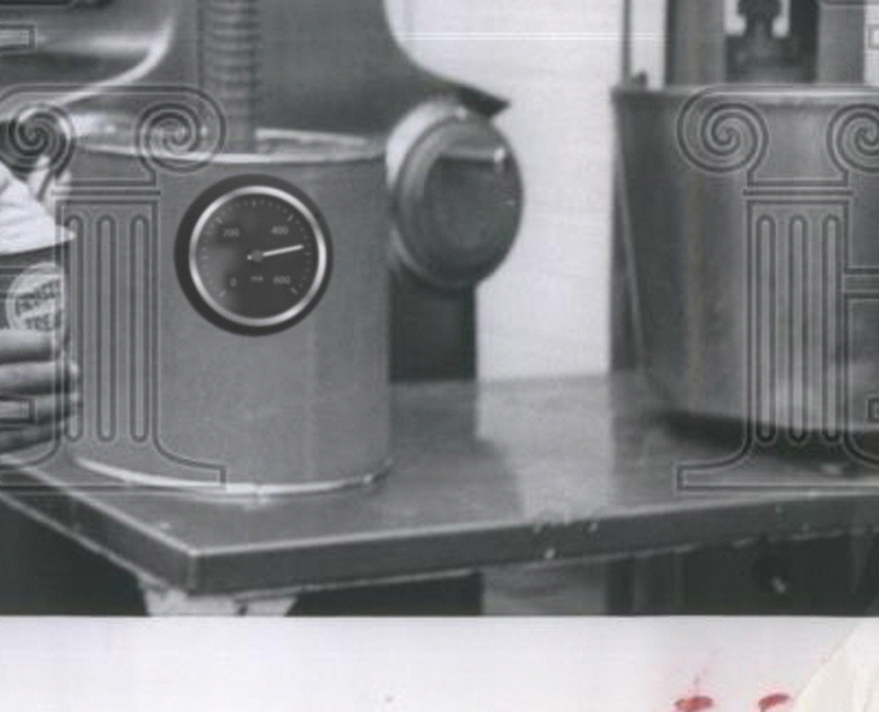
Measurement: 480 mA
